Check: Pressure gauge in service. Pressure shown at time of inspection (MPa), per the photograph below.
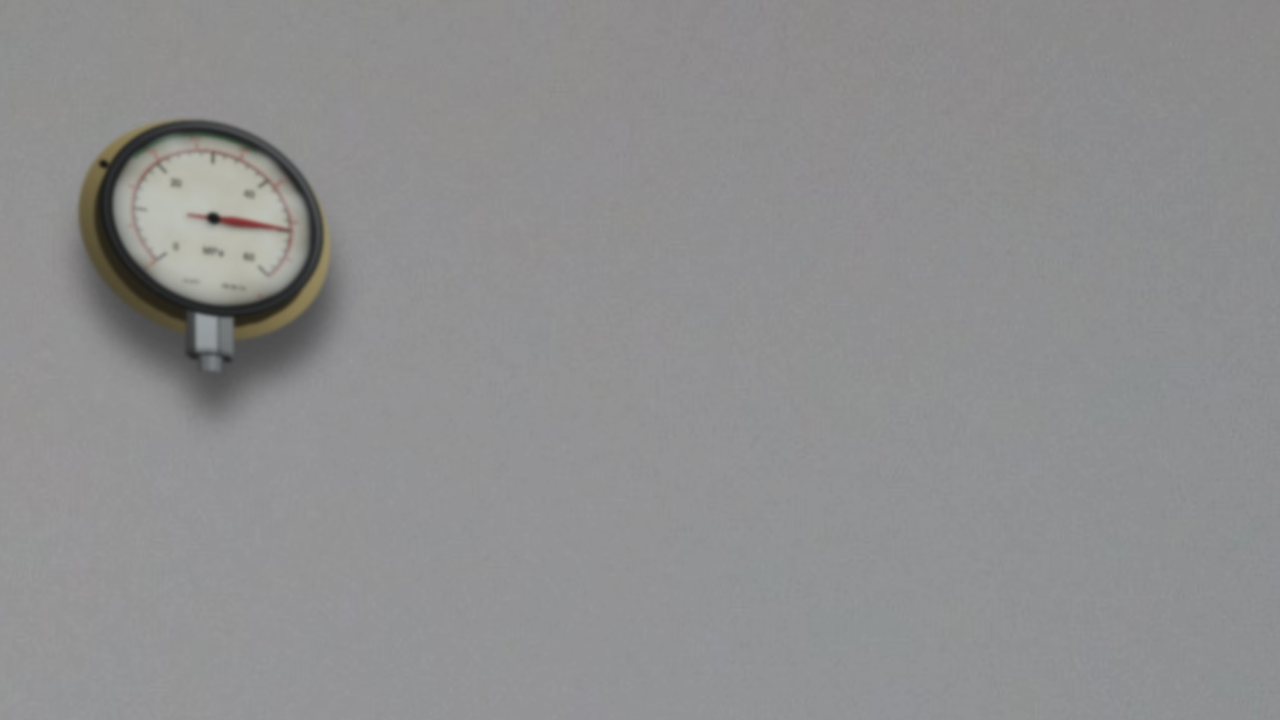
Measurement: 50 MPa
